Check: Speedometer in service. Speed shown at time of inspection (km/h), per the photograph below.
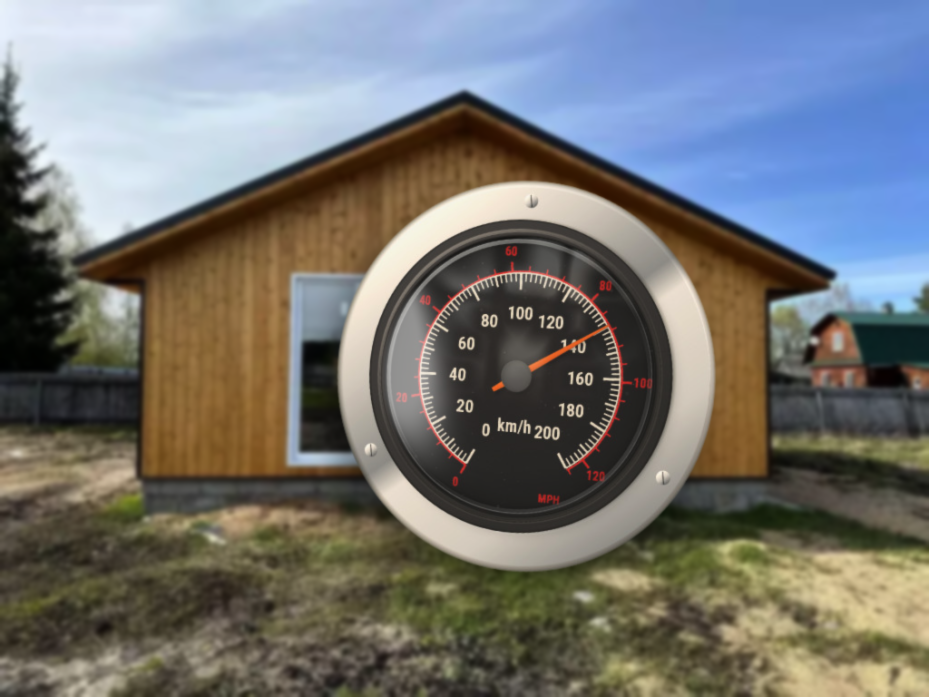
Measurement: 140 km/h
